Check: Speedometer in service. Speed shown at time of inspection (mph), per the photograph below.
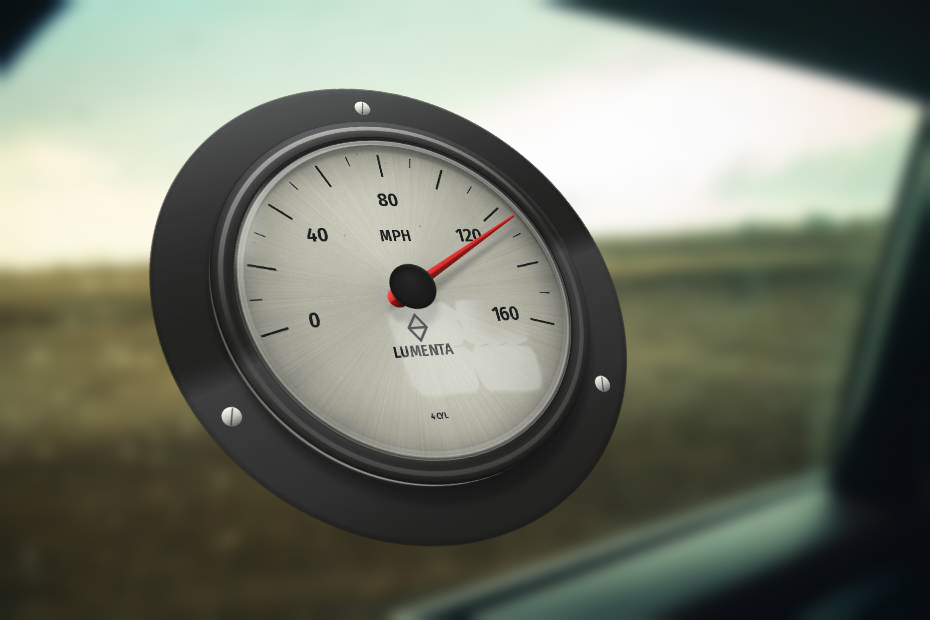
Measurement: 125 mph
